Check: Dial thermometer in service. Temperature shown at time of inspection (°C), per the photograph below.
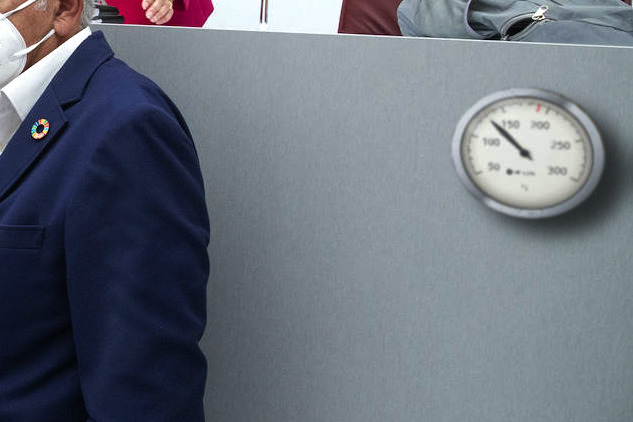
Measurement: 130 °C
